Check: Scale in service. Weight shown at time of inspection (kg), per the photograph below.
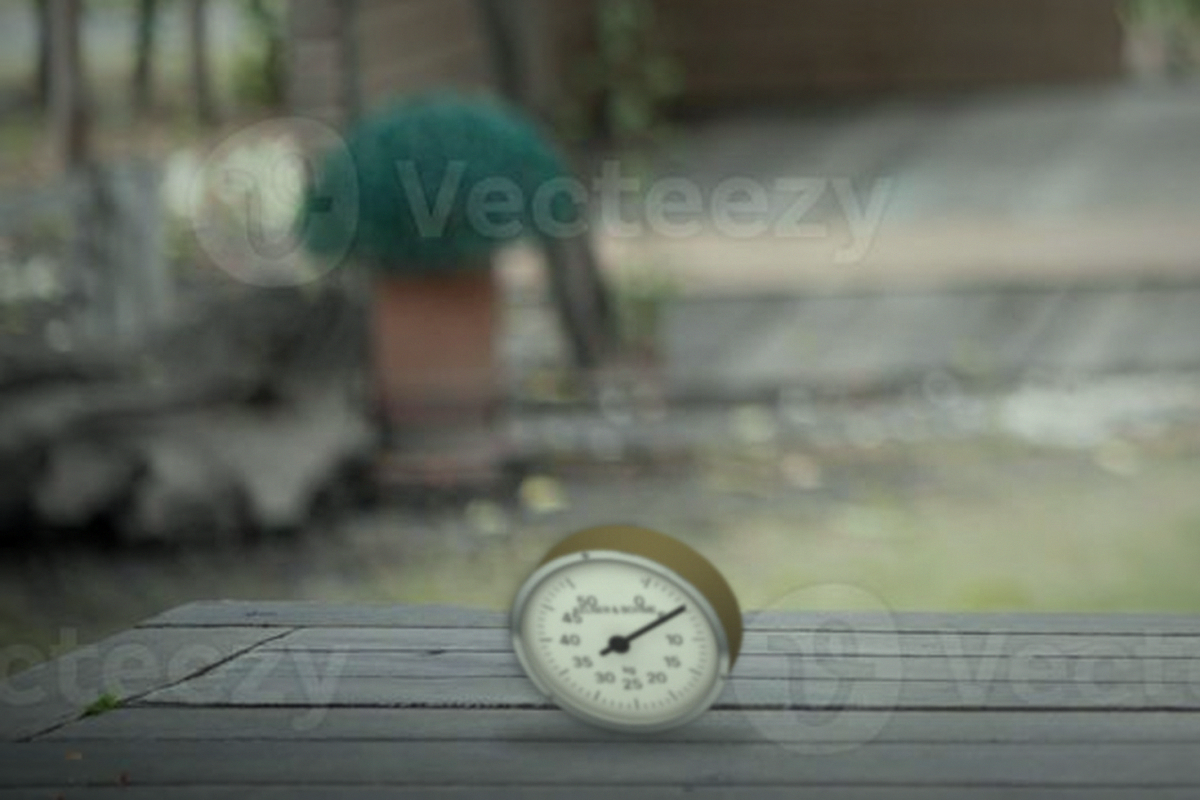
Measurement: 5 kg
